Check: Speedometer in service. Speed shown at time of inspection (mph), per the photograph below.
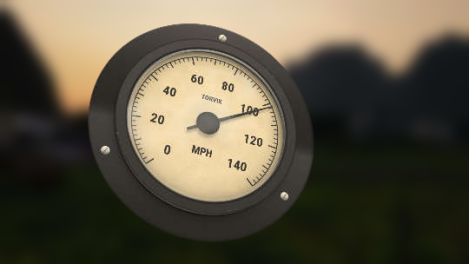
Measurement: 102 mph
